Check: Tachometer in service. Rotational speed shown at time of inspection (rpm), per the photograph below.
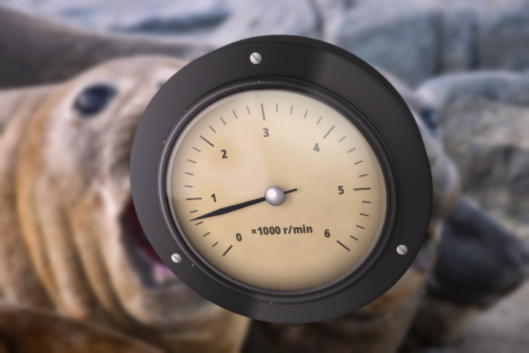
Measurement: 700 rpm
